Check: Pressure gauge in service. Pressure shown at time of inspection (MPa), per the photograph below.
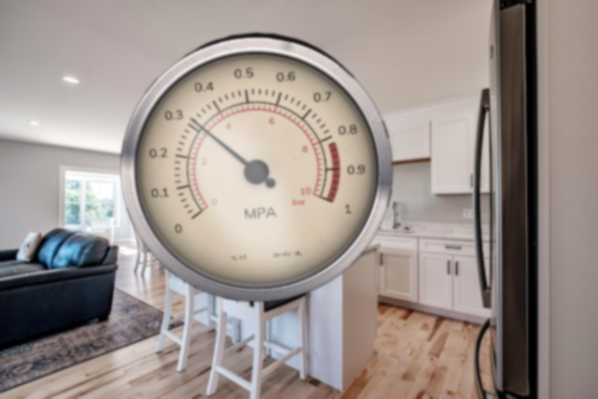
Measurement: 0.32 MPa
